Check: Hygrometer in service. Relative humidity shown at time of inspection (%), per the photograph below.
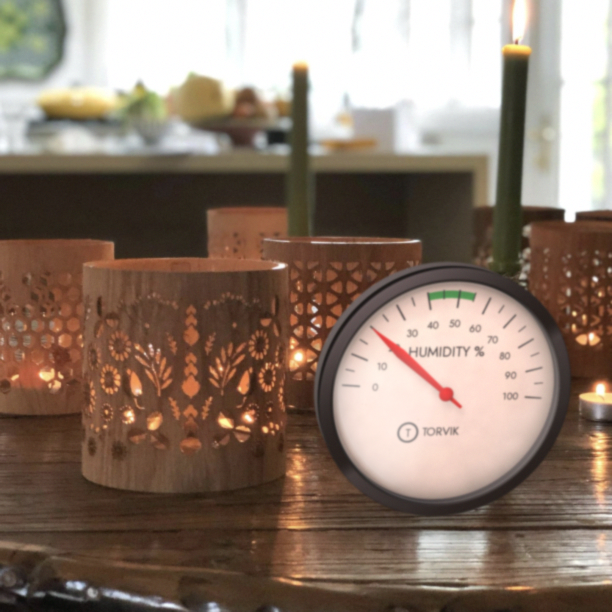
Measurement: 20 %
